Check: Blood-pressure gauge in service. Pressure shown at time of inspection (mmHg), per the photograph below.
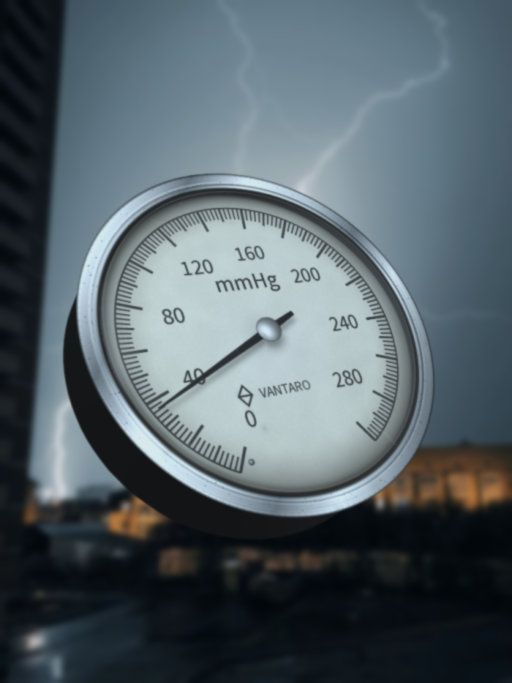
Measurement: 36 mmHg
